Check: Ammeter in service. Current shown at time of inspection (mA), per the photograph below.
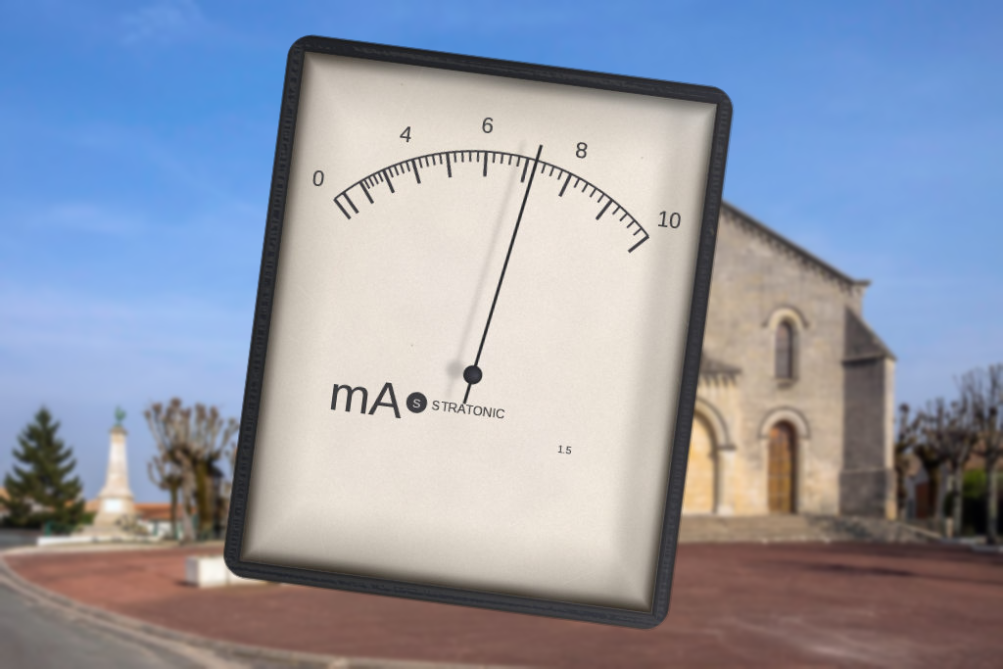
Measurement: 7.2 mA
